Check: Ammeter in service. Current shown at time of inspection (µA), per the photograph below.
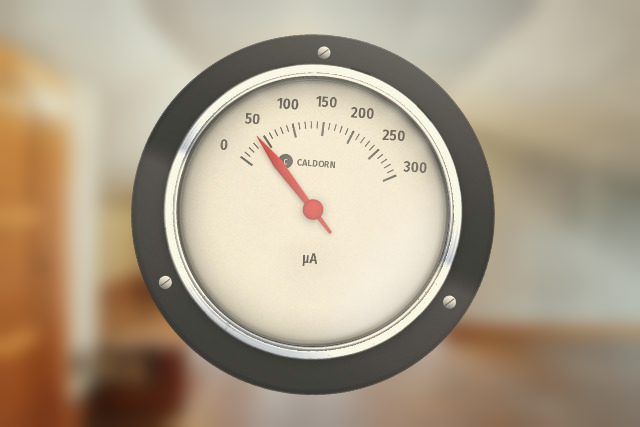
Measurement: 40 µA
